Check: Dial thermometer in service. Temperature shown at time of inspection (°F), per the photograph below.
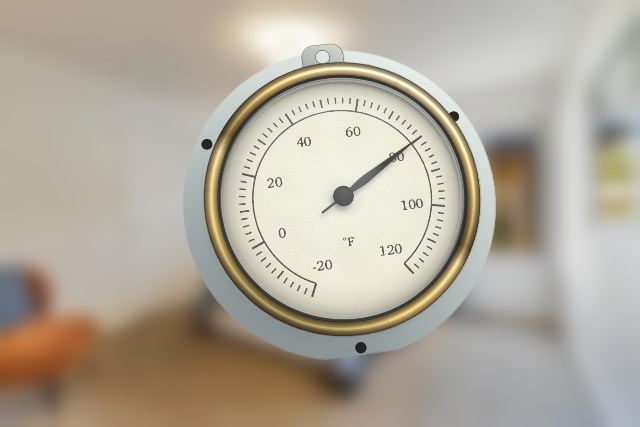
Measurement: 80 °F
